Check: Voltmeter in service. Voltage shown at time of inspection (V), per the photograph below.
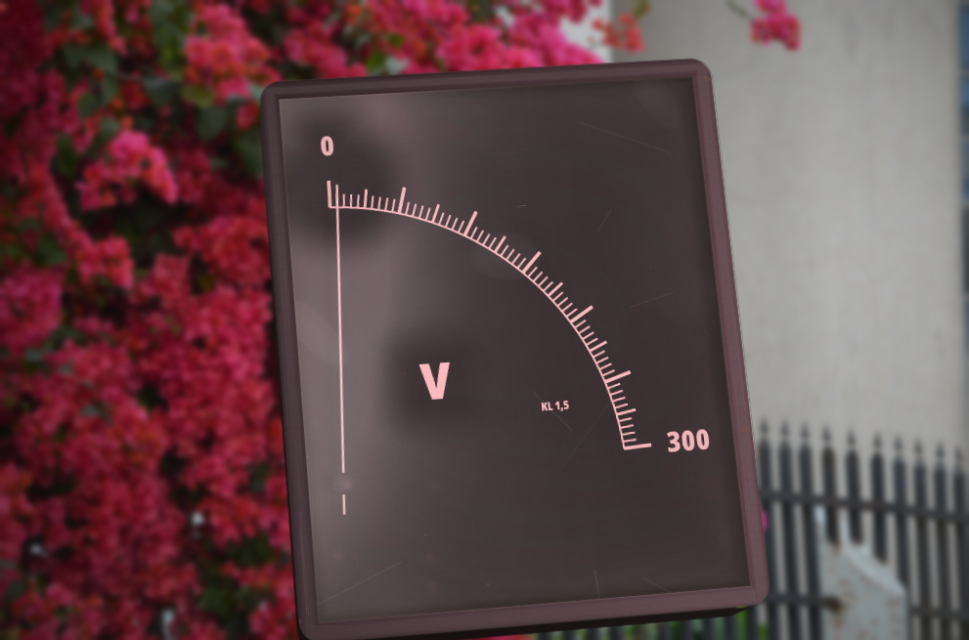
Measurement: 5 V
